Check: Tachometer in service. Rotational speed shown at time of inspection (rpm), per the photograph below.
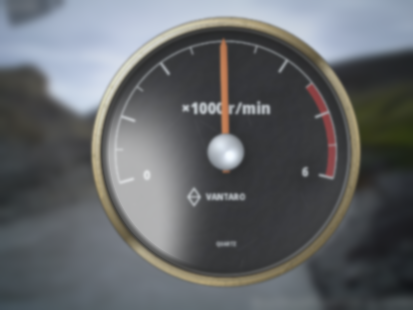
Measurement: 3000 rpm
